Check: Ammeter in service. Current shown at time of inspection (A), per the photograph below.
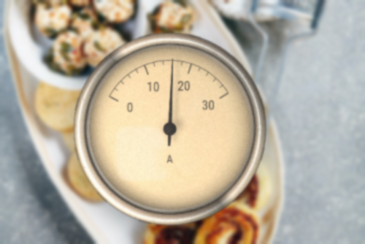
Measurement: 16 A
